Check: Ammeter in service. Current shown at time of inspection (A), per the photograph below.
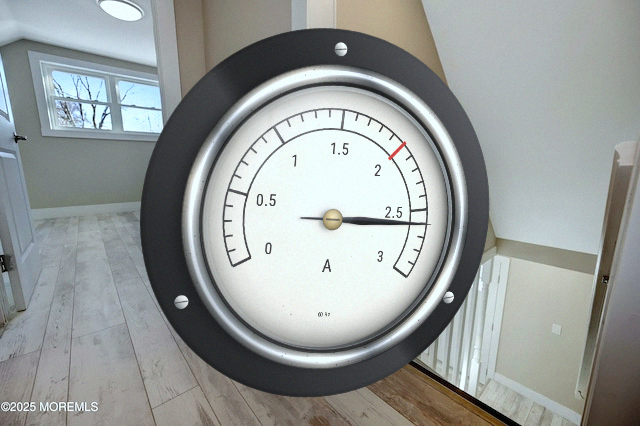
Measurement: 2.6 A
